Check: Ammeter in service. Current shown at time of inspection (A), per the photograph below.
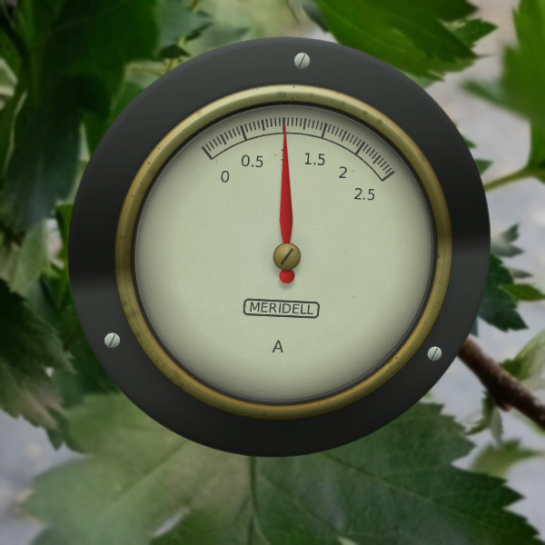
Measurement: 1 A
